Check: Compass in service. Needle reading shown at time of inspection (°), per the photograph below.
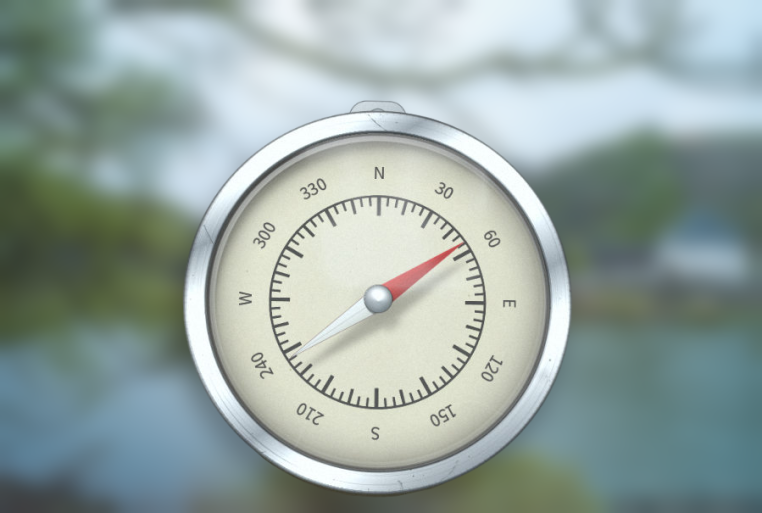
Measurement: 55 °
